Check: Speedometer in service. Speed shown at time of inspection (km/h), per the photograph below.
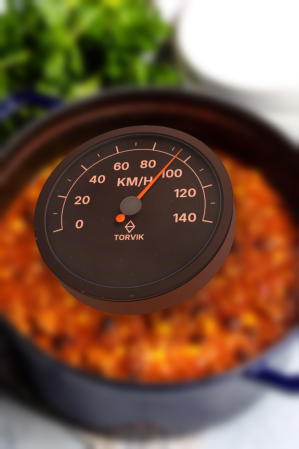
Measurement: 95 km/h
